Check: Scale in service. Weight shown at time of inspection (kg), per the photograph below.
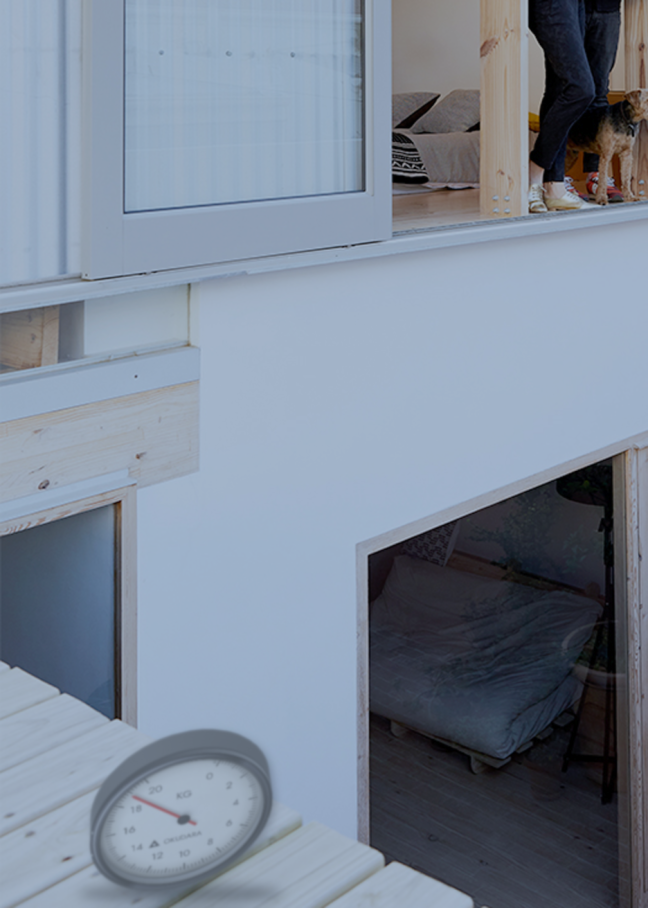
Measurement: 19 kg
